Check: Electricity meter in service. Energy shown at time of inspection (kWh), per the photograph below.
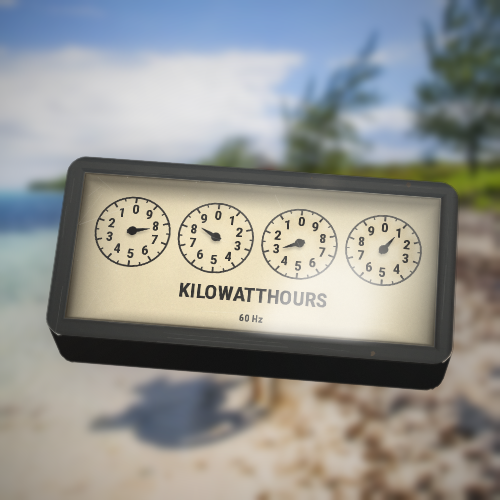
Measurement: 7831 kWh
